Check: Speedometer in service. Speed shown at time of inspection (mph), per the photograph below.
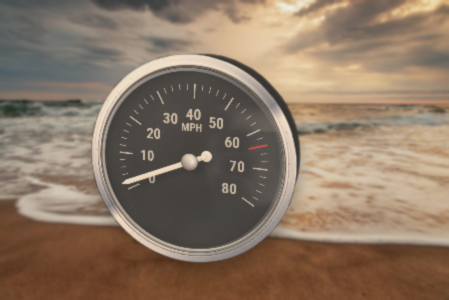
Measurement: 2 mph
